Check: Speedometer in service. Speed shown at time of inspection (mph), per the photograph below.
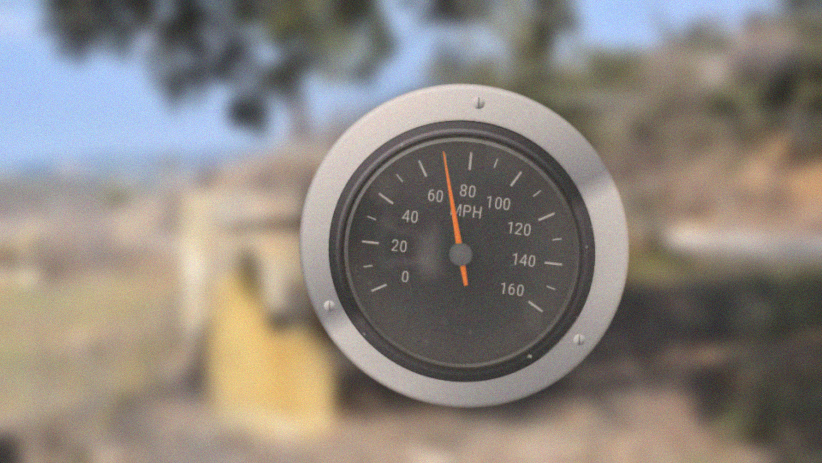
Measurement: 70 mph
